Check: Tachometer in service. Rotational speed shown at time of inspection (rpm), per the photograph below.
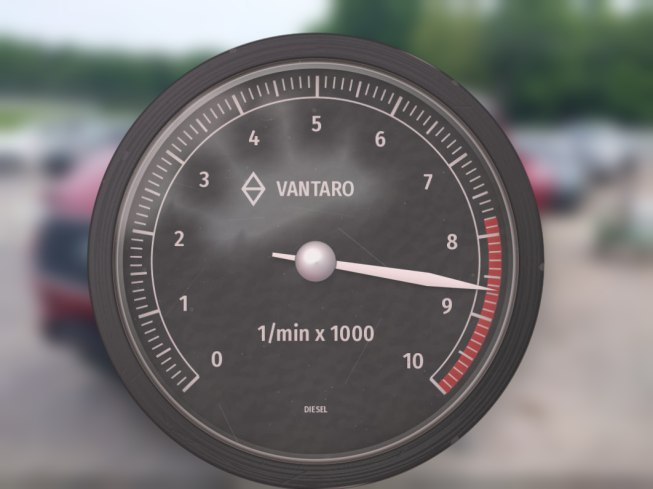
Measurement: 8650 rpm
